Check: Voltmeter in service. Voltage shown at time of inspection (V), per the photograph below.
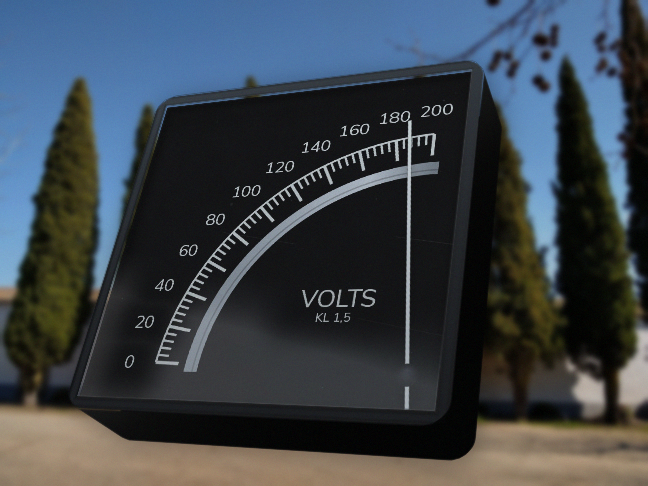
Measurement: 188 V
